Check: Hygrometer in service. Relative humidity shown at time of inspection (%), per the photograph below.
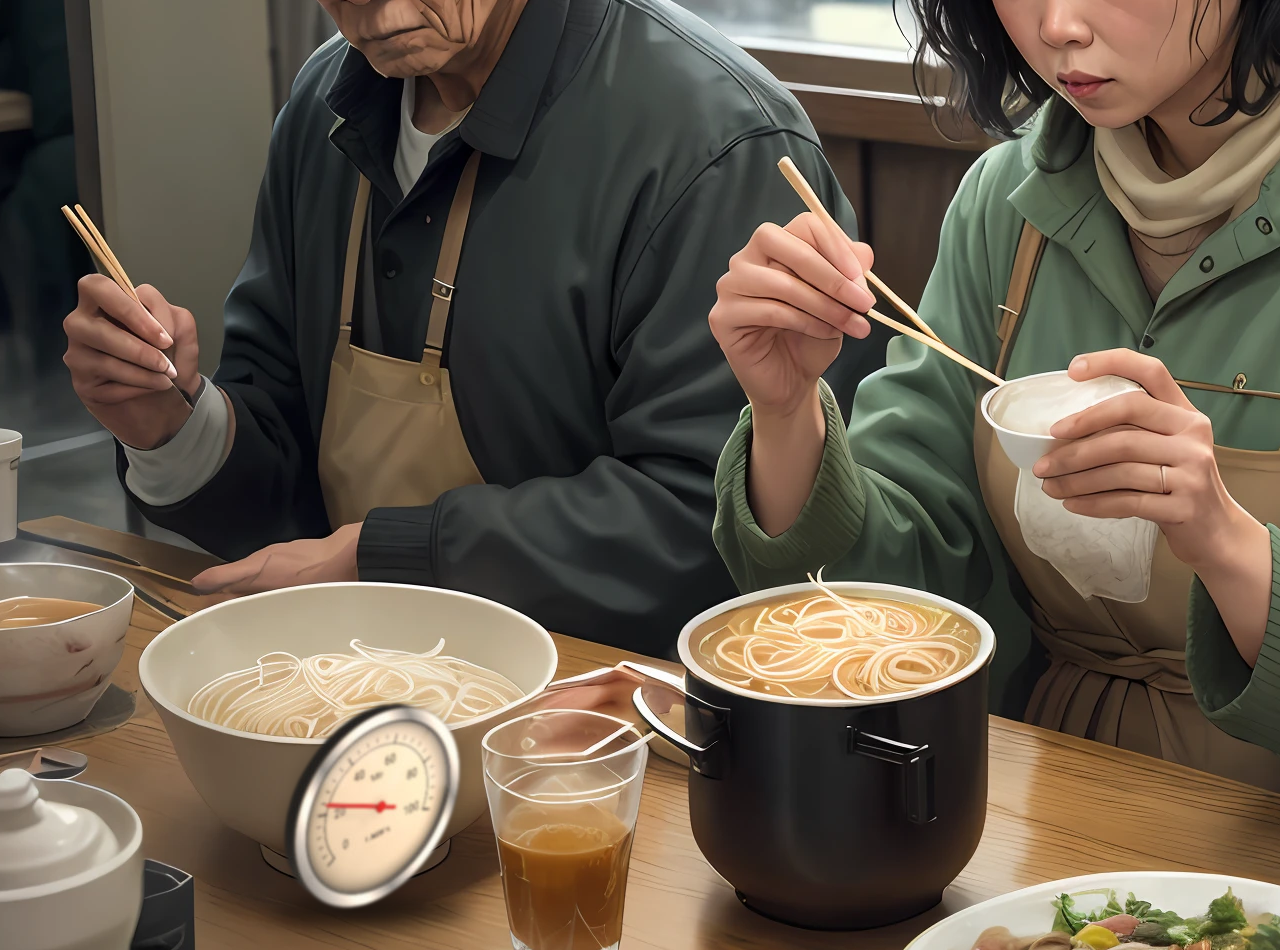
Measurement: 24 %
